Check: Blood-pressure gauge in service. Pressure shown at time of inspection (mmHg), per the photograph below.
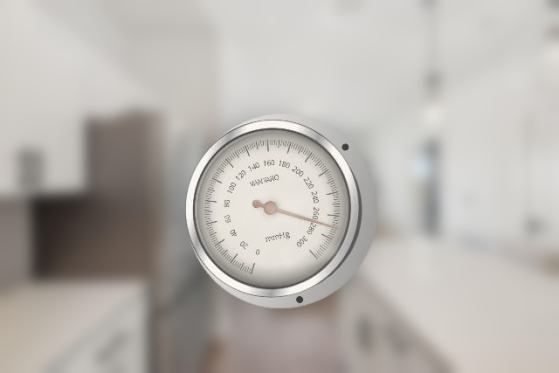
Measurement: 270 mmHg
